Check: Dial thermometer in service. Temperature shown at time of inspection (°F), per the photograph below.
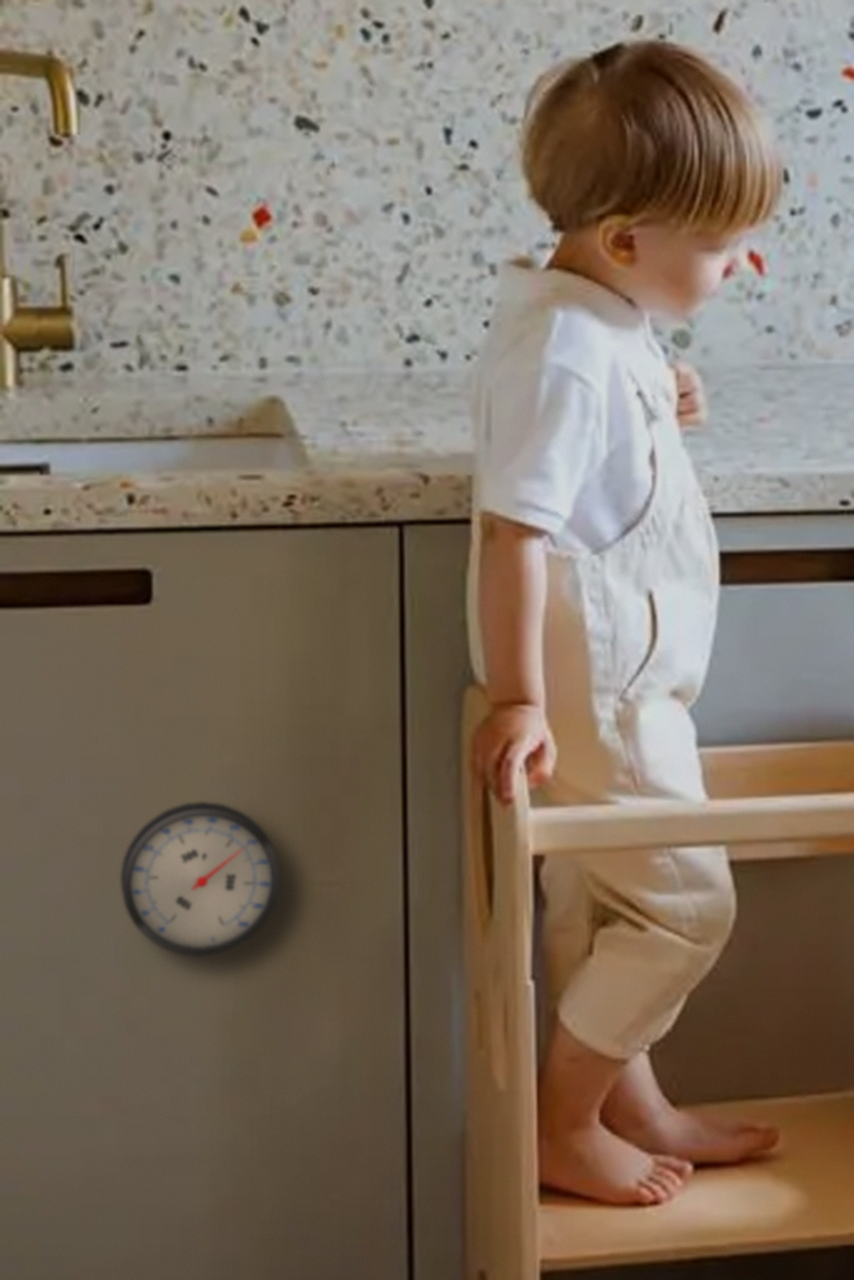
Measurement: 425 °F
